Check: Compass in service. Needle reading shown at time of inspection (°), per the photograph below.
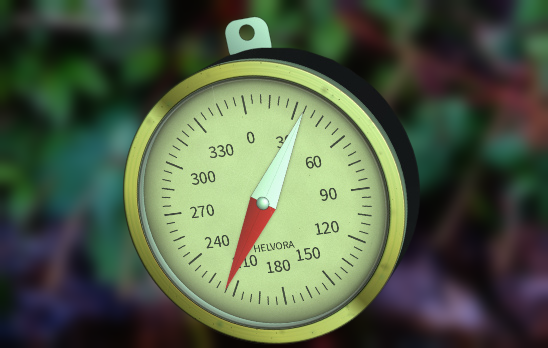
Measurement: 215 °
